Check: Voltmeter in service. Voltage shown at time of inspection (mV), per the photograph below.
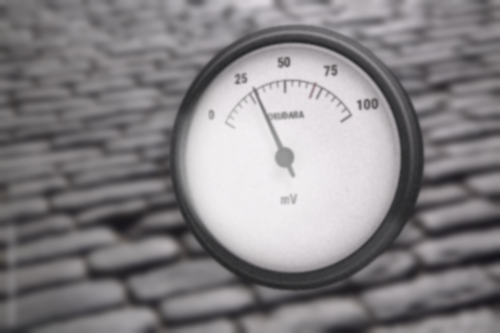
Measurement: 30 mV
